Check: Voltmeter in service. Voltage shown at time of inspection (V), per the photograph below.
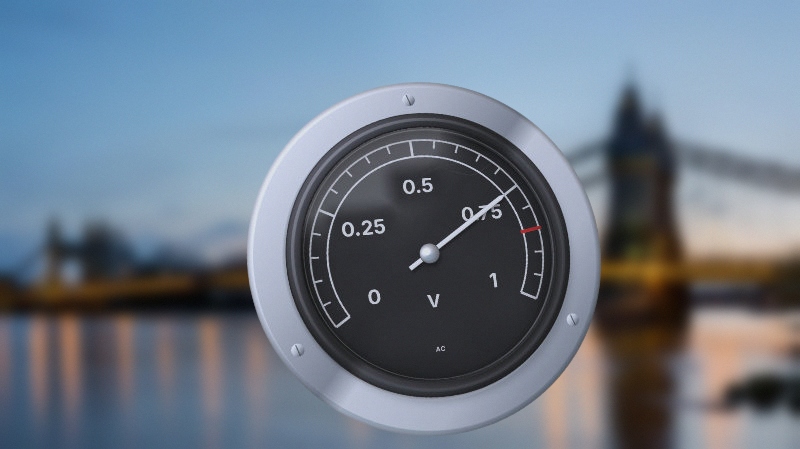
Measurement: 0.75 V
